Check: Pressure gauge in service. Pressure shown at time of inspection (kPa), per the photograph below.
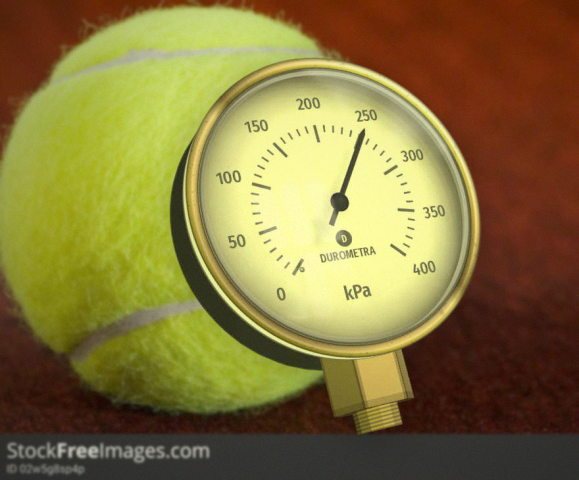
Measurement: 250 kPa
